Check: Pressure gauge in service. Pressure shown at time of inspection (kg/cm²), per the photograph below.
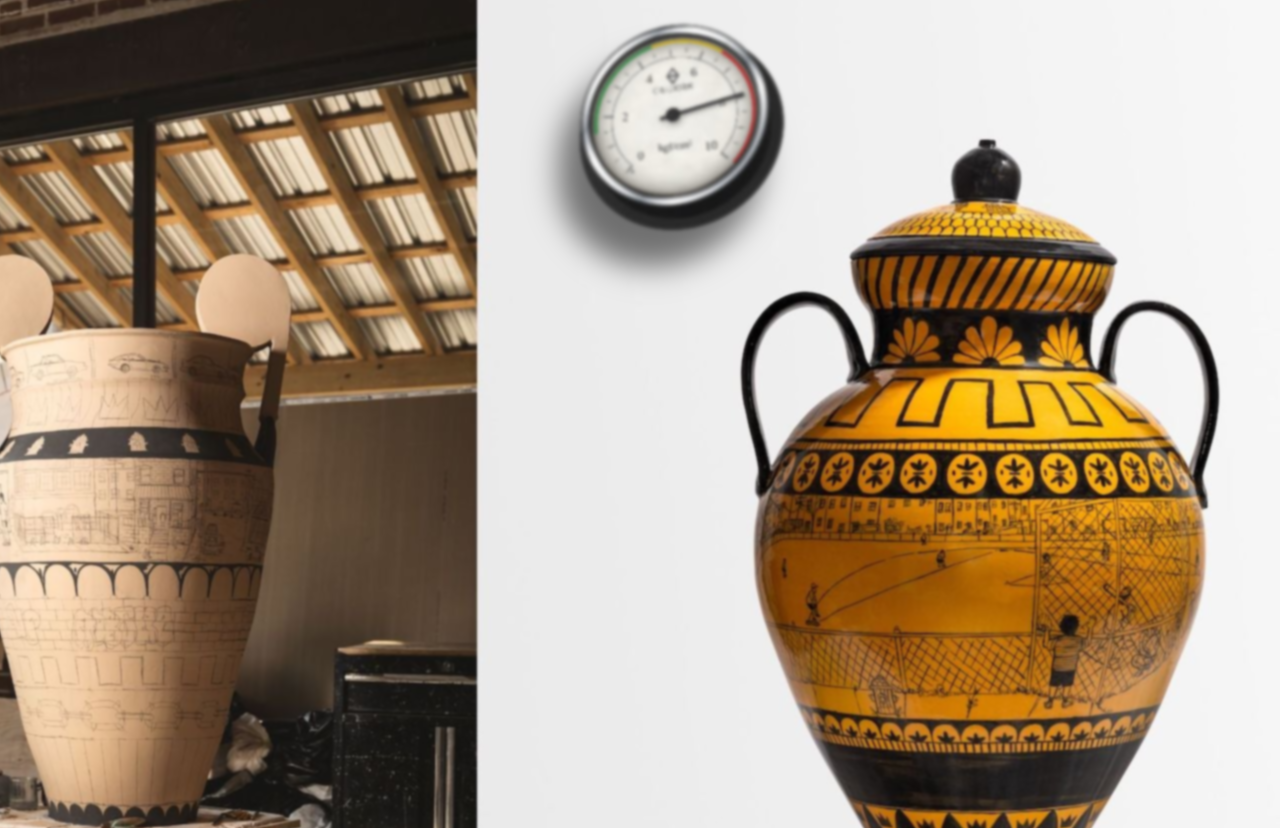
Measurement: 8 kg/cm²
